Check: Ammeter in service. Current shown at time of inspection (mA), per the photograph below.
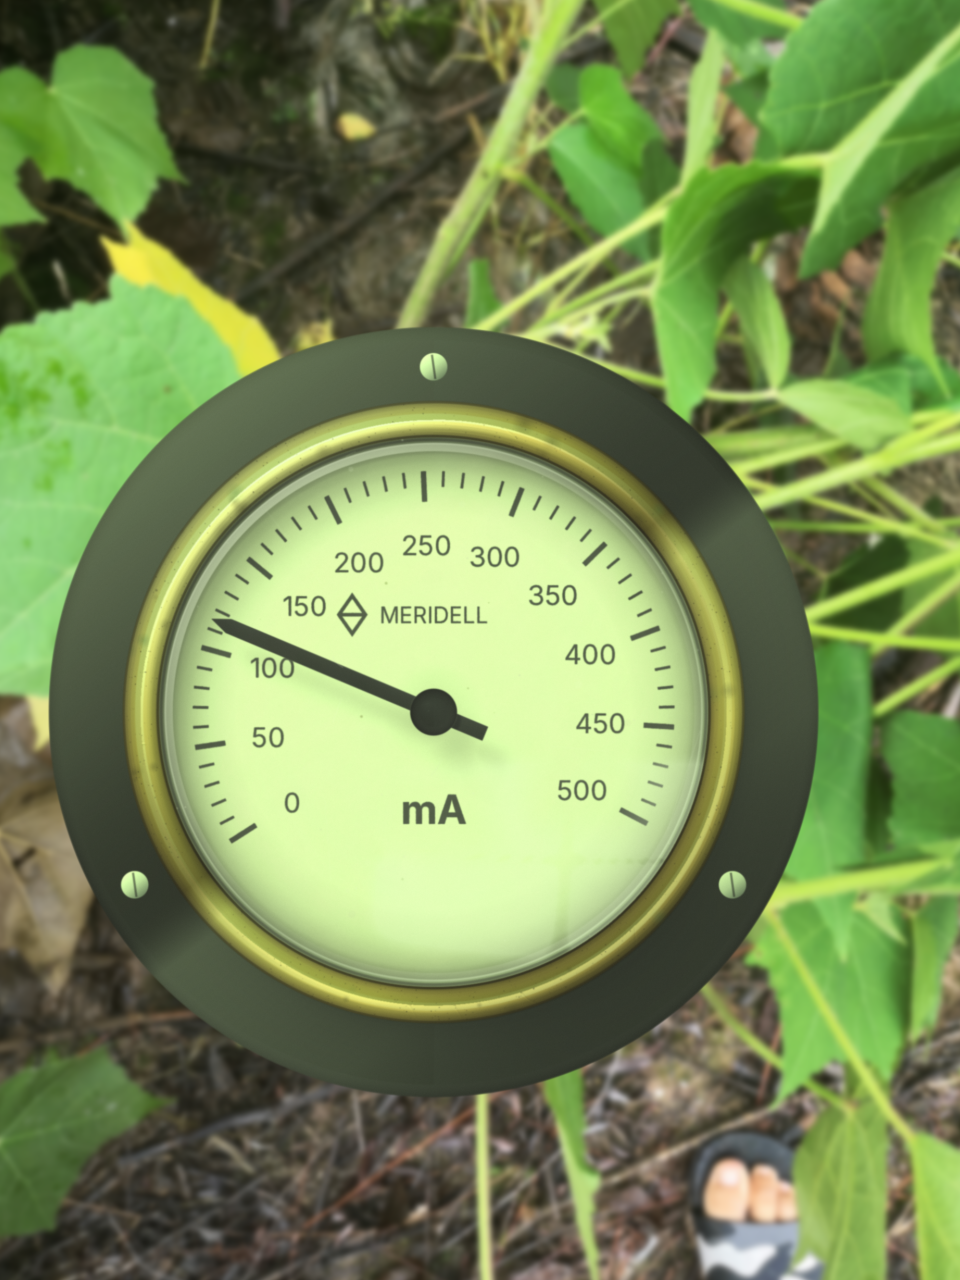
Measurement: 115 mA
